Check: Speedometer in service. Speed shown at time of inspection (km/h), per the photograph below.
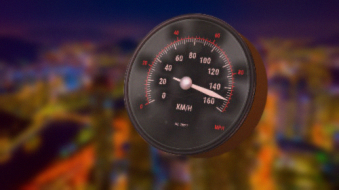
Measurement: 150 km/h
